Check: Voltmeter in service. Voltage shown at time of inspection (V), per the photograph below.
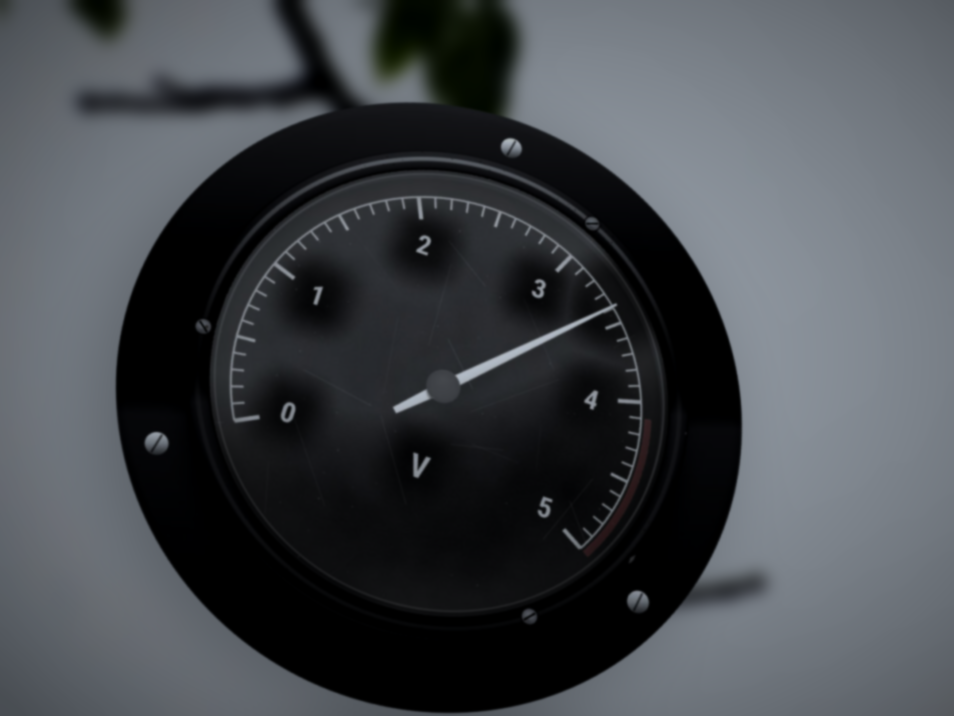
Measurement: 3.4 V
